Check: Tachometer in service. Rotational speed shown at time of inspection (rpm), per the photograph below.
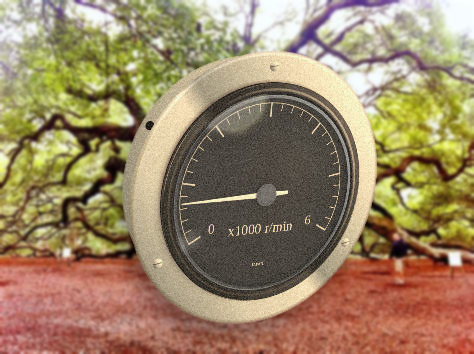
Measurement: 700 rpm
